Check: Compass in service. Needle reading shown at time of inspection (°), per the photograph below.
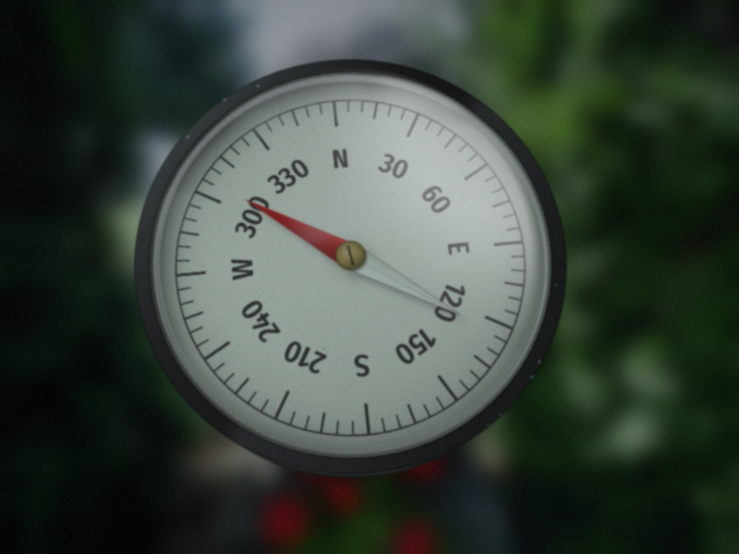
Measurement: 305 °
